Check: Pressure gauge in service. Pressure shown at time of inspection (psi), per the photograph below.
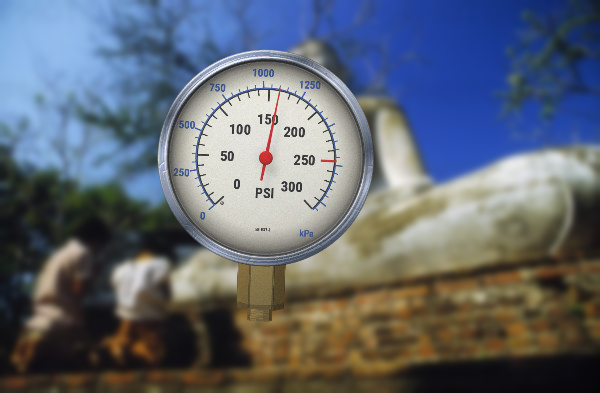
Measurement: 160 psi
